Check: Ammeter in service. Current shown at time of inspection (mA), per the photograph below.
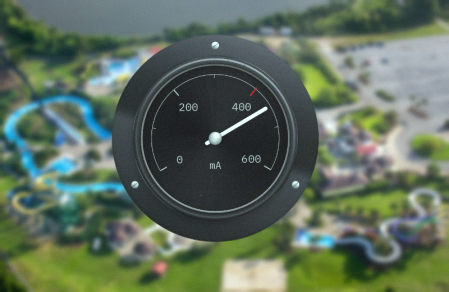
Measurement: 450 mA
